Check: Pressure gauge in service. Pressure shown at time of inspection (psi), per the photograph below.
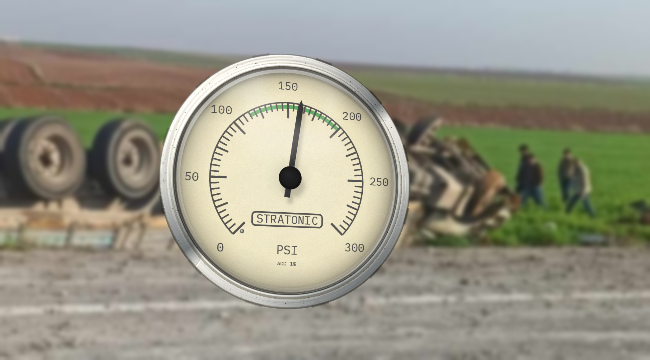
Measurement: 160 psi
